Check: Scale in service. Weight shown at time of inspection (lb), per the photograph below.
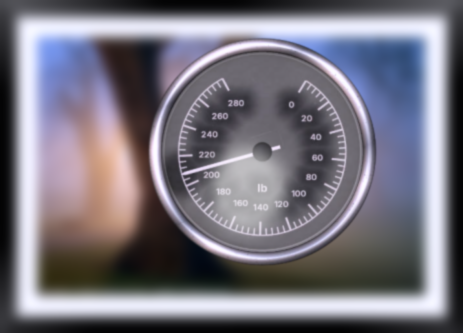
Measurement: 208 lb
